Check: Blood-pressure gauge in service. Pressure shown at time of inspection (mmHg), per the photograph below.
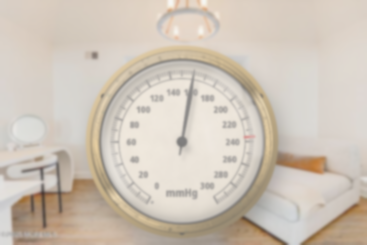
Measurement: 160 mmHg
